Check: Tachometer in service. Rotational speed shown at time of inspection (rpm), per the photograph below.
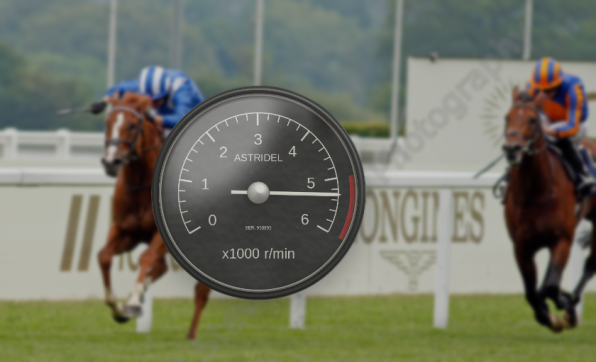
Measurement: 5300 rpm
